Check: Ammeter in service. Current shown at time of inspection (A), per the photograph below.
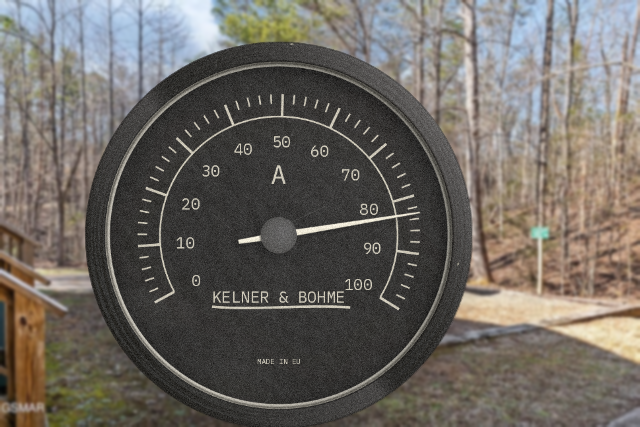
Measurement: 83 A
